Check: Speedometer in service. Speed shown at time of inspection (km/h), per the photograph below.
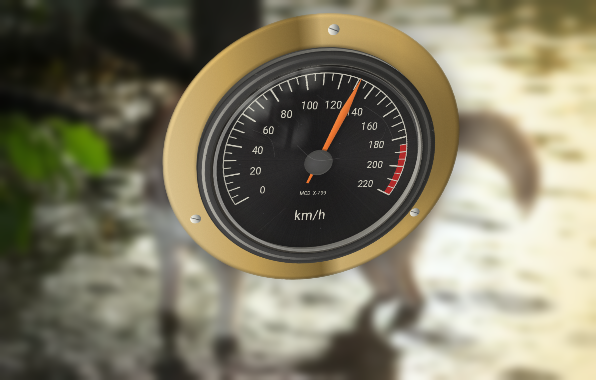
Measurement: 130 km/h
